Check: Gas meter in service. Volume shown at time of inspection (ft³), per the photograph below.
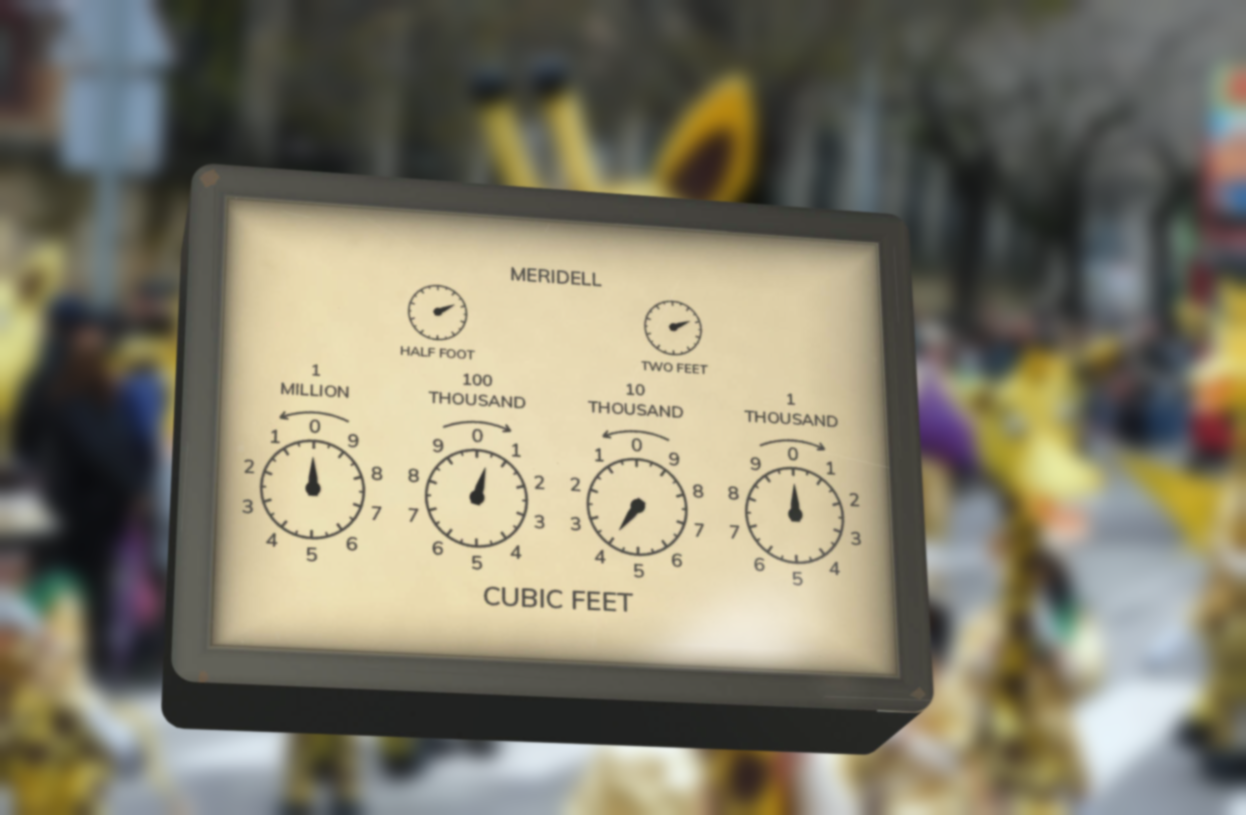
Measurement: 4000 ft³
